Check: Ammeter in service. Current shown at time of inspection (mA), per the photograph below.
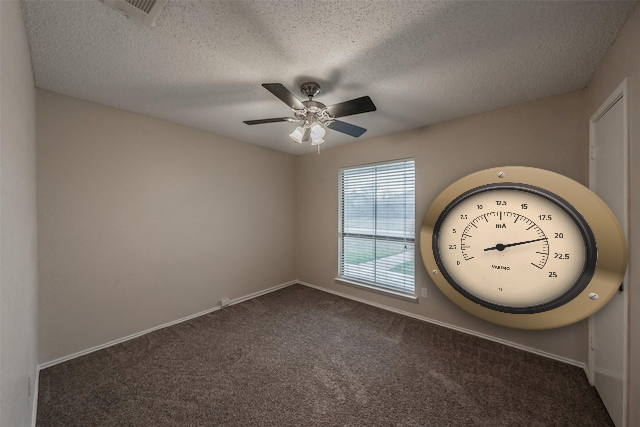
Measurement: 20 mA
